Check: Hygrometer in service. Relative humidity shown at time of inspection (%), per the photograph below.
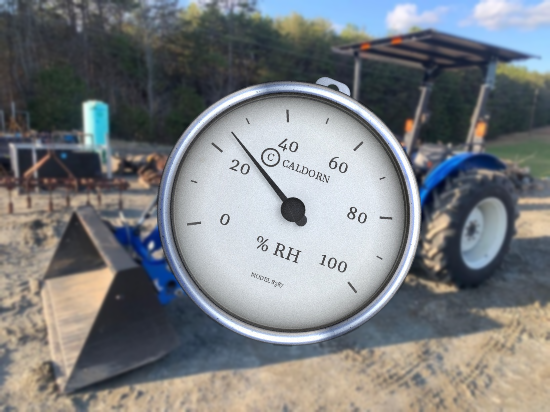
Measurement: 25 %
